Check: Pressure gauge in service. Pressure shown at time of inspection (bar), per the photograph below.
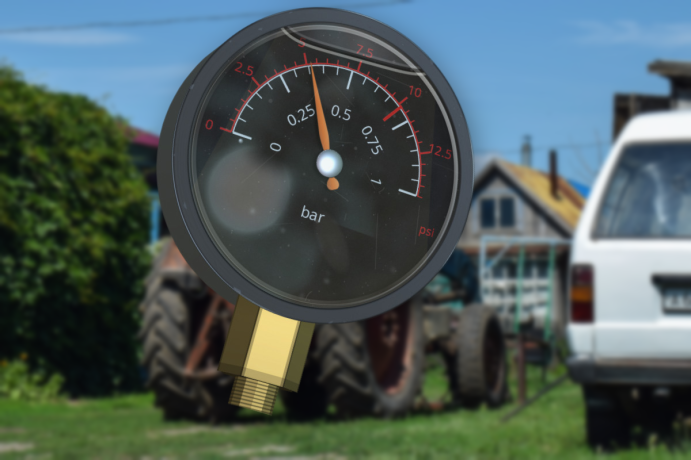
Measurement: 0.35 bar
